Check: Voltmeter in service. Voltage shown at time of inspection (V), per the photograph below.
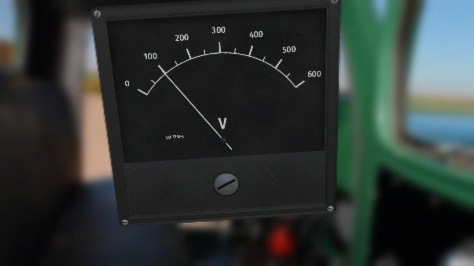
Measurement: 100 V
